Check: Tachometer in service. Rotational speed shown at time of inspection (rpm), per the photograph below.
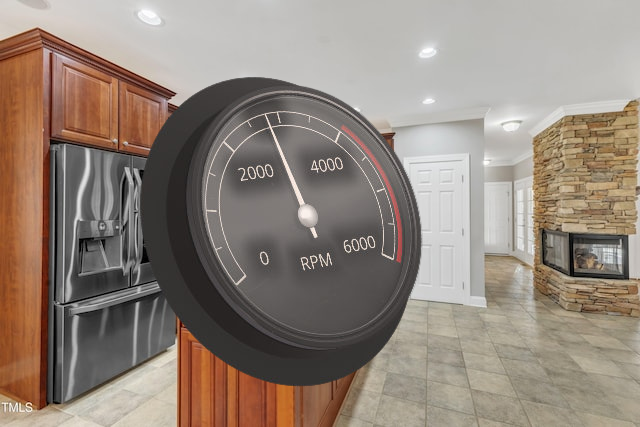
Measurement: 2750 rpm
